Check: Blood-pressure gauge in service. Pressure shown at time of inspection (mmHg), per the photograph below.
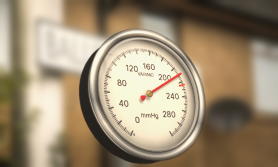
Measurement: 210 mmHg
